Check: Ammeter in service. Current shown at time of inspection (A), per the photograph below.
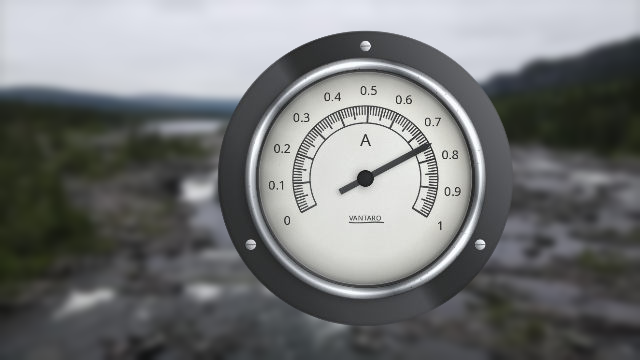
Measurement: 0.75 A
